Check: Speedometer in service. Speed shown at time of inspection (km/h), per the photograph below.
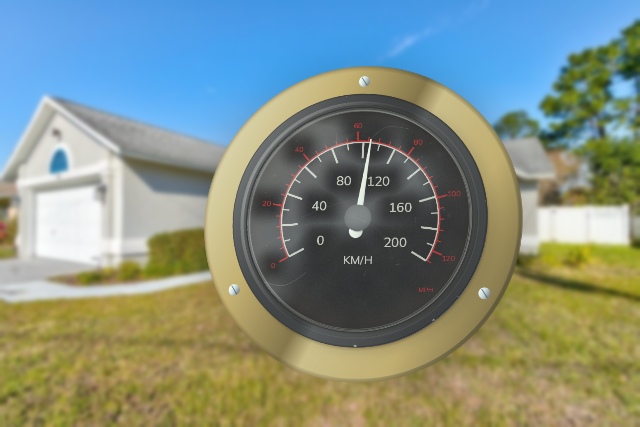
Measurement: 105 km/h
